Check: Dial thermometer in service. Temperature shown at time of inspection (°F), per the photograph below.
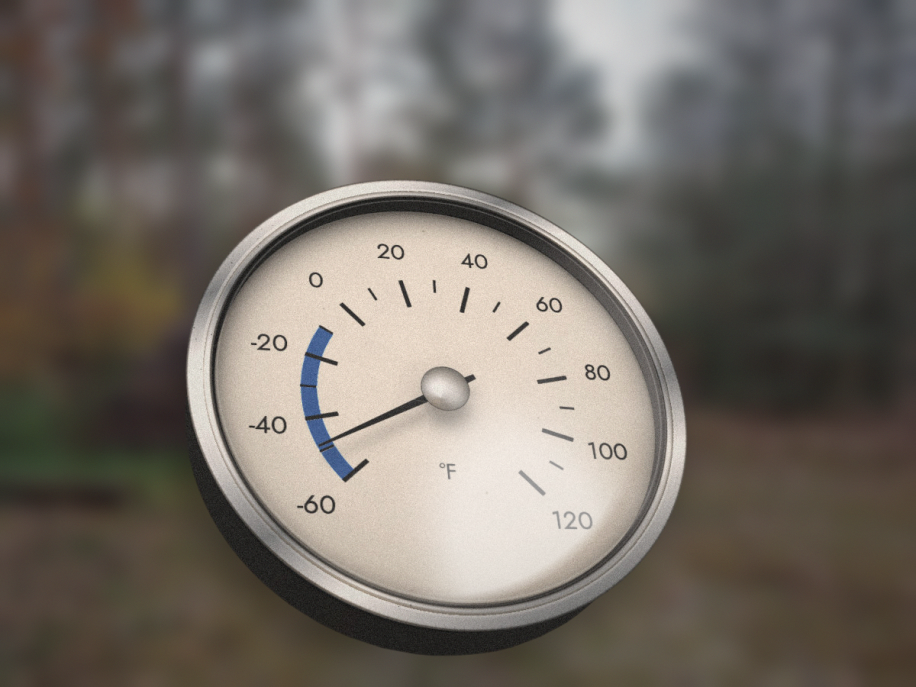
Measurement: -50 °F
